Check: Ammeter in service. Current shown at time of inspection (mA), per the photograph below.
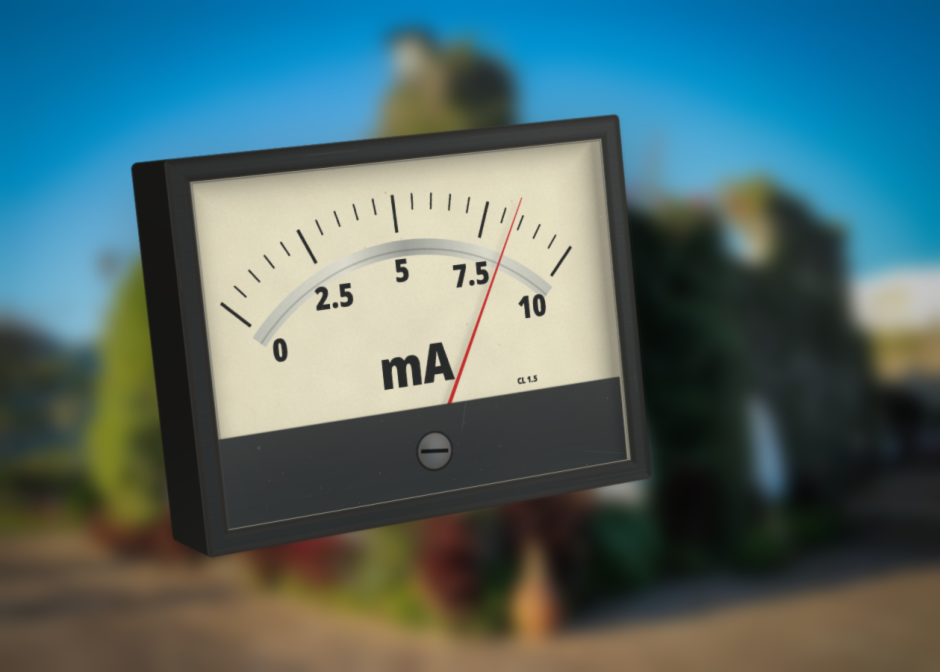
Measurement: 8.25 mA
